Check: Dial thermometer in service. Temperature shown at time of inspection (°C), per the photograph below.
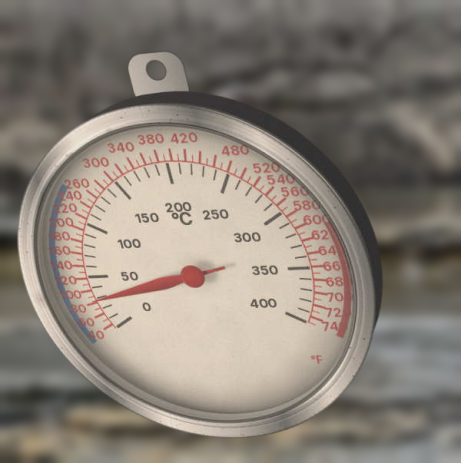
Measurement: 30 °C
